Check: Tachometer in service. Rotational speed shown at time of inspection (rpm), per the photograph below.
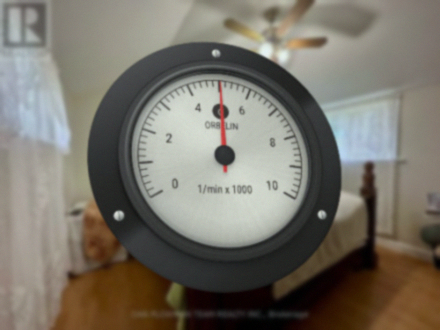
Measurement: 5000 rpm
